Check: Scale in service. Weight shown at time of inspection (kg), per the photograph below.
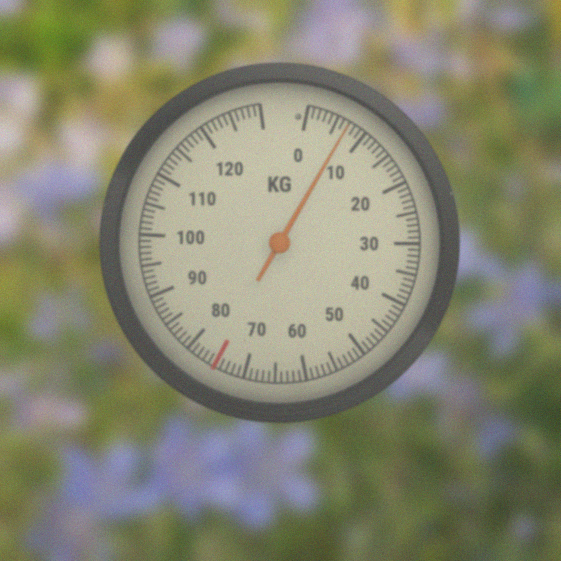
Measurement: 7 kg
